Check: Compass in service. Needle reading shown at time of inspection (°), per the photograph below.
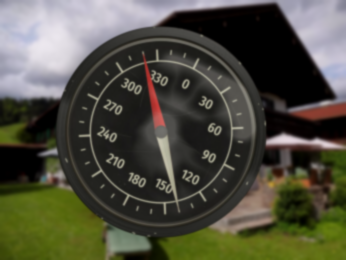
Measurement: 320 °
